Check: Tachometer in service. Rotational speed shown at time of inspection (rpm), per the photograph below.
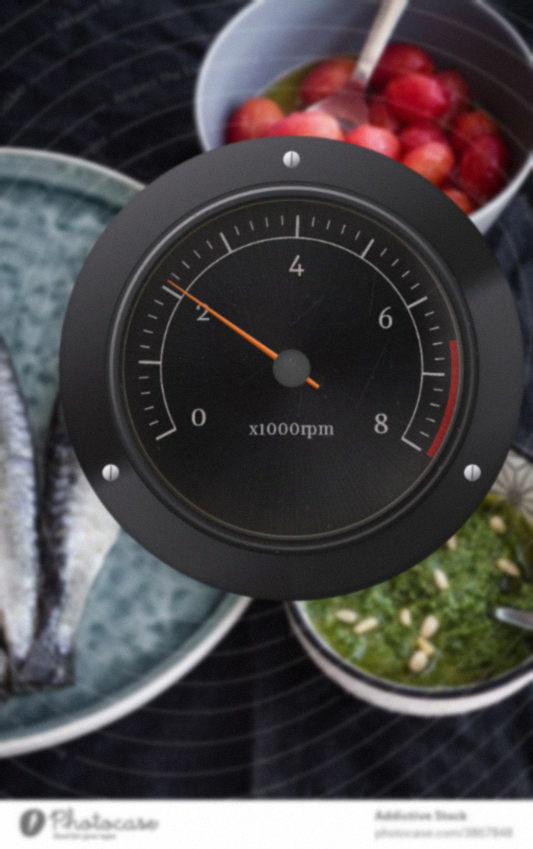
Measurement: 2100 rpm
